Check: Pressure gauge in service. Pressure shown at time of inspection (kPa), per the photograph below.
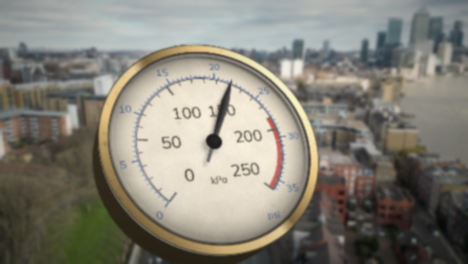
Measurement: 150 kPa
